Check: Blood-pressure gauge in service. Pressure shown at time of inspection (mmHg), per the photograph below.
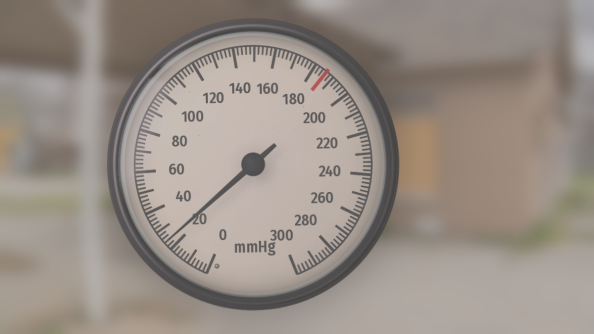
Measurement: 24 mmHg
